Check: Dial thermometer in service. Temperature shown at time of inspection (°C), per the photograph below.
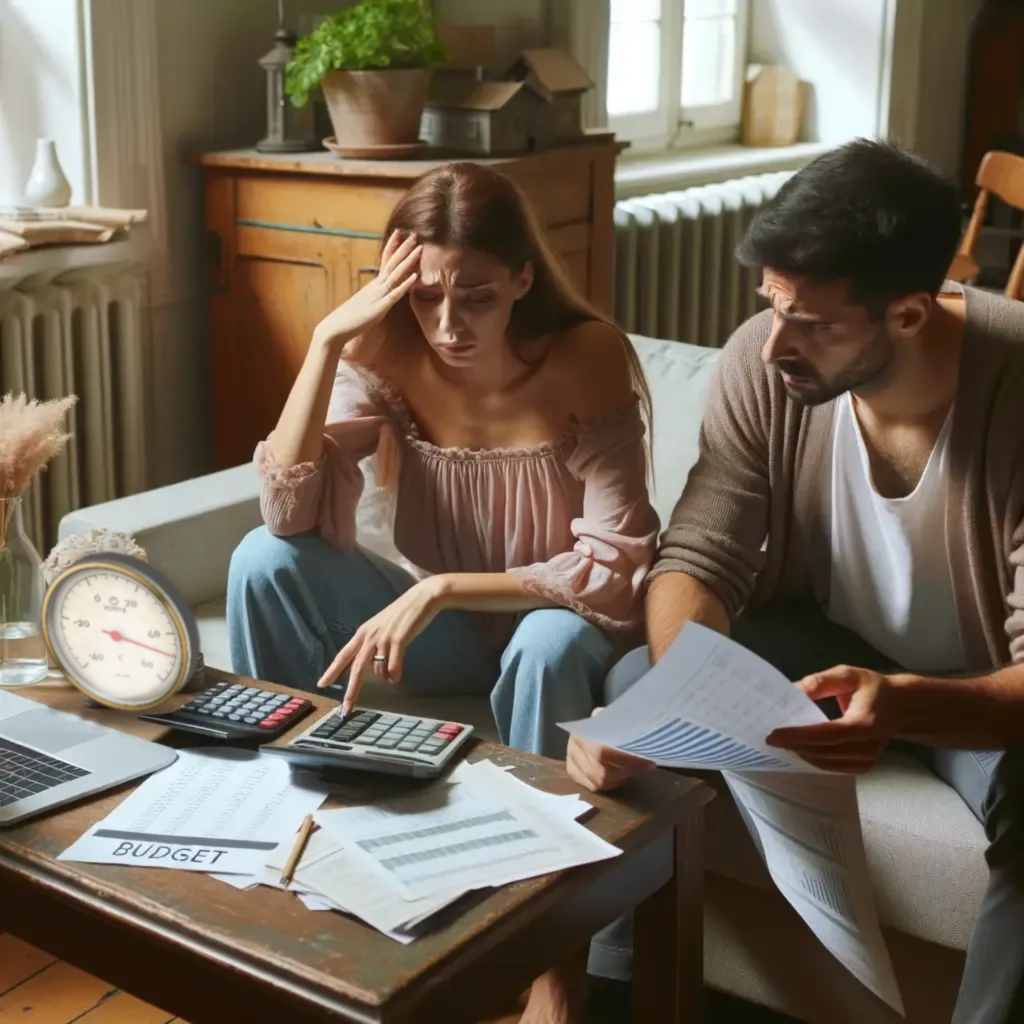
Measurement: 48 °C
